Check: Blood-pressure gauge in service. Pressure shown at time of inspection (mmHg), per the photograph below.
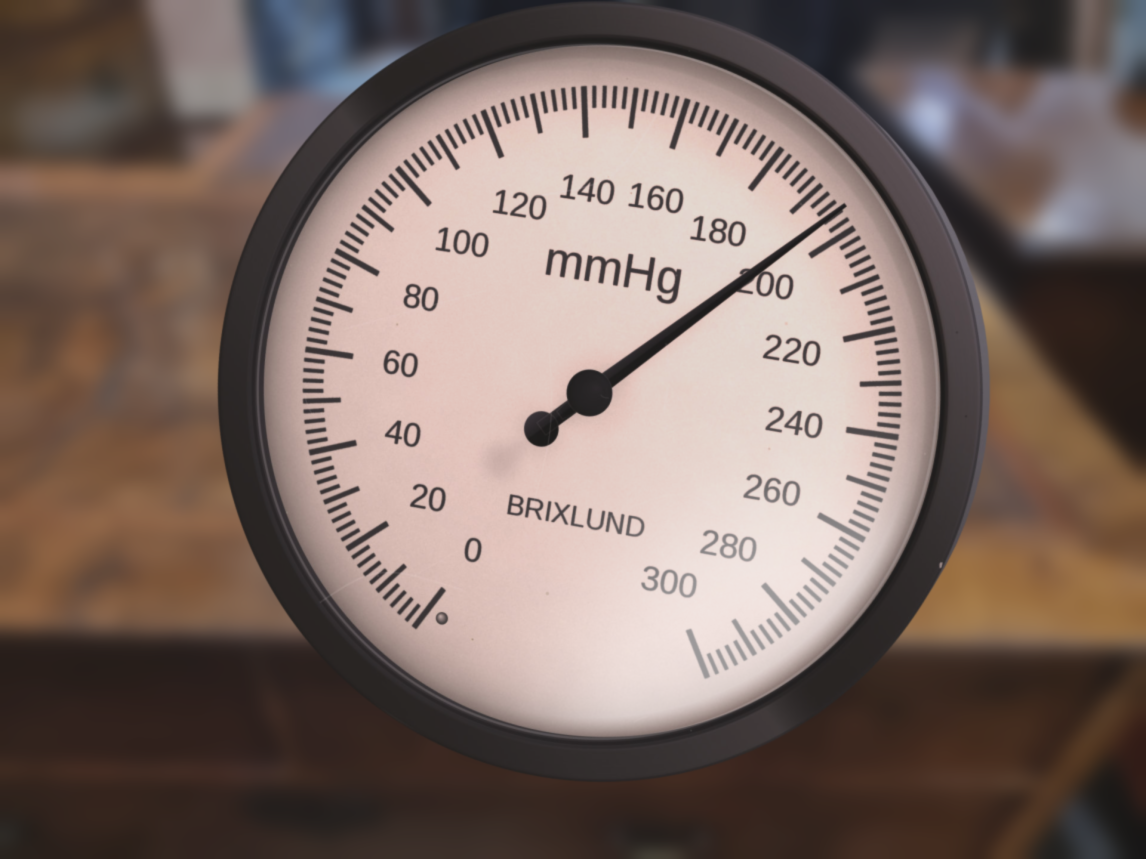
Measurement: 196 mmHg
